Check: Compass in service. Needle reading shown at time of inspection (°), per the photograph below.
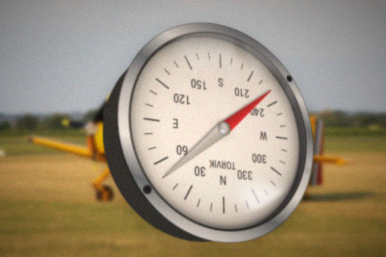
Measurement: 230 °
